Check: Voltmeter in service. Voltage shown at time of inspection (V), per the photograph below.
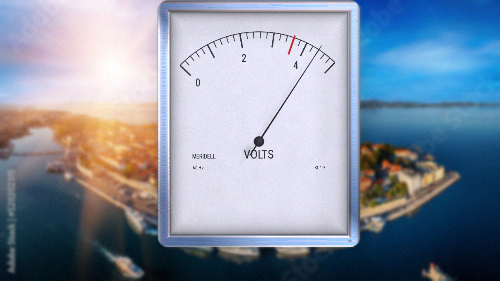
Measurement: 4.4 V
